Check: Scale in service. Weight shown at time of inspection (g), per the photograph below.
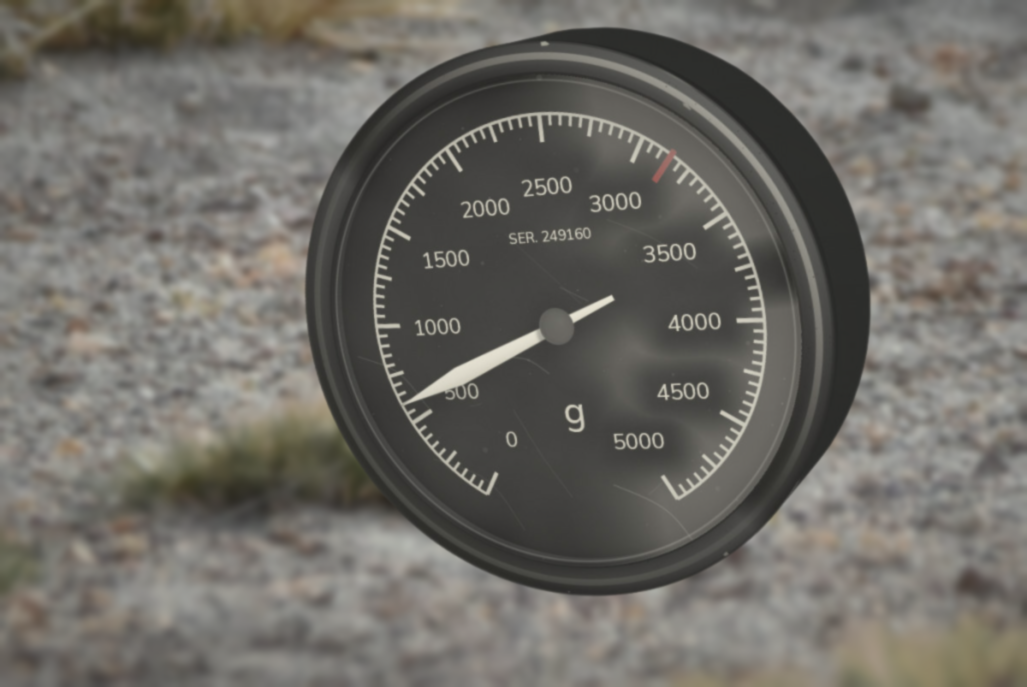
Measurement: 600 g
